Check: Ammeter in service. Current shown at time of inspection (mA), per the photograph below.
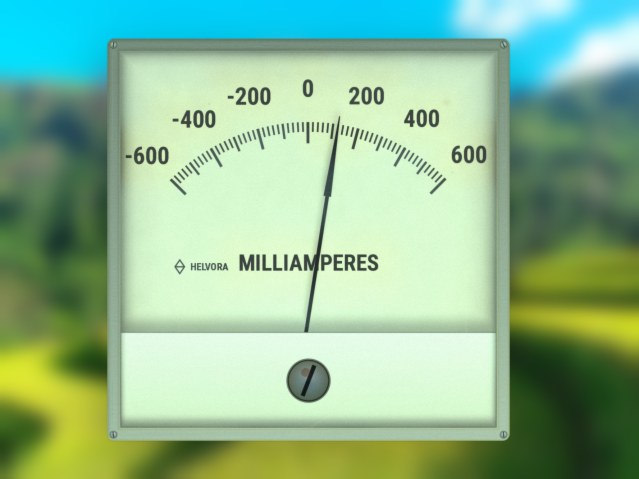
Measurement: 120 mA
